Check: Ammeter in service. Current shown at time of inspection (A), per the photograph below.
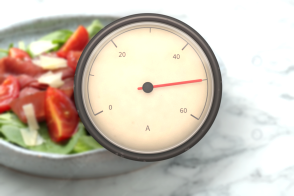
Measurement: 50 A
